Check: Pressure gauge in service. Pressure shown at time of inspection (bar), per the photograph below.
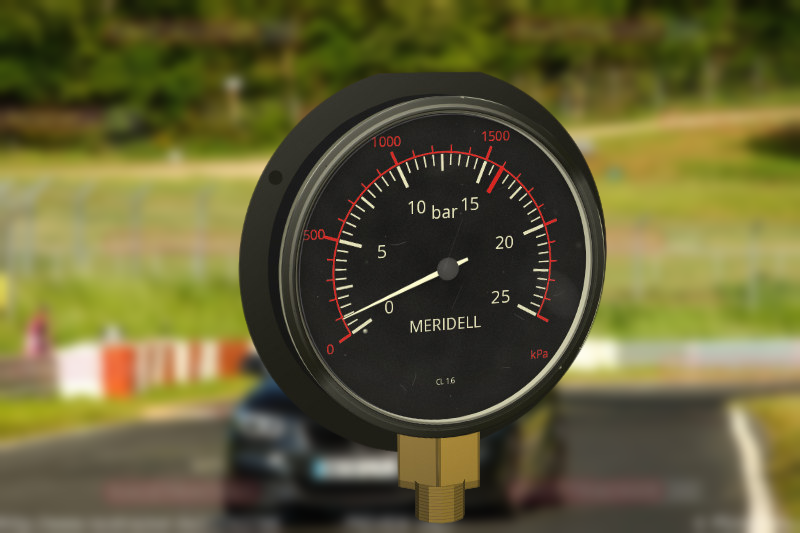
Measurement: 1 bar
